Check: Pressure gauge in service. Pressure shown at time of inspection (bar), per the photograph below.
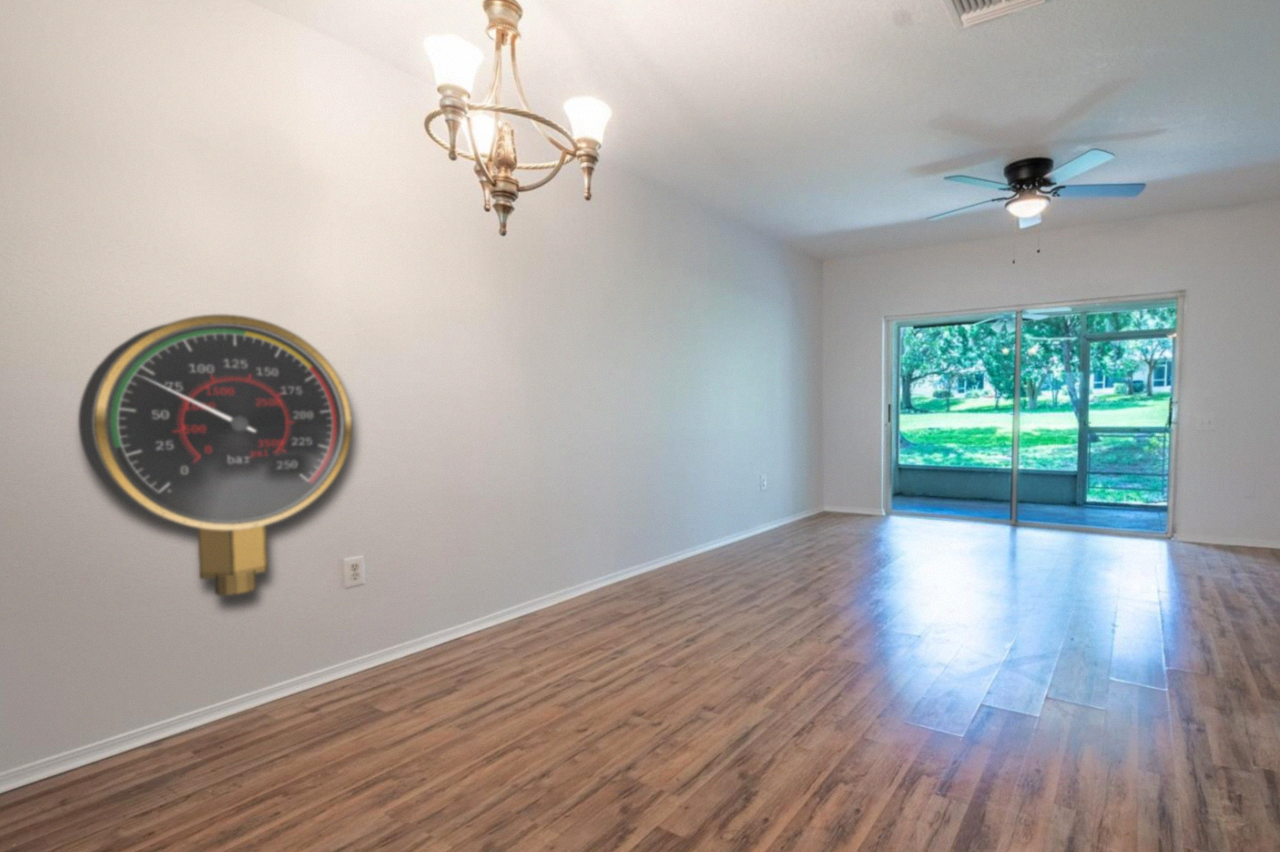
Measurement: 70 bar
